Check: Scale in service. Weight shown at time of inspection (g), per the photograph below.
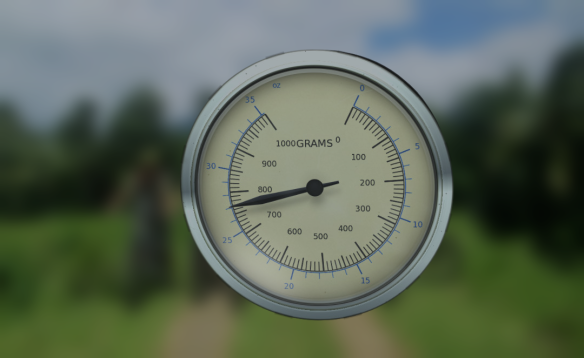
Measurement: 770 g
